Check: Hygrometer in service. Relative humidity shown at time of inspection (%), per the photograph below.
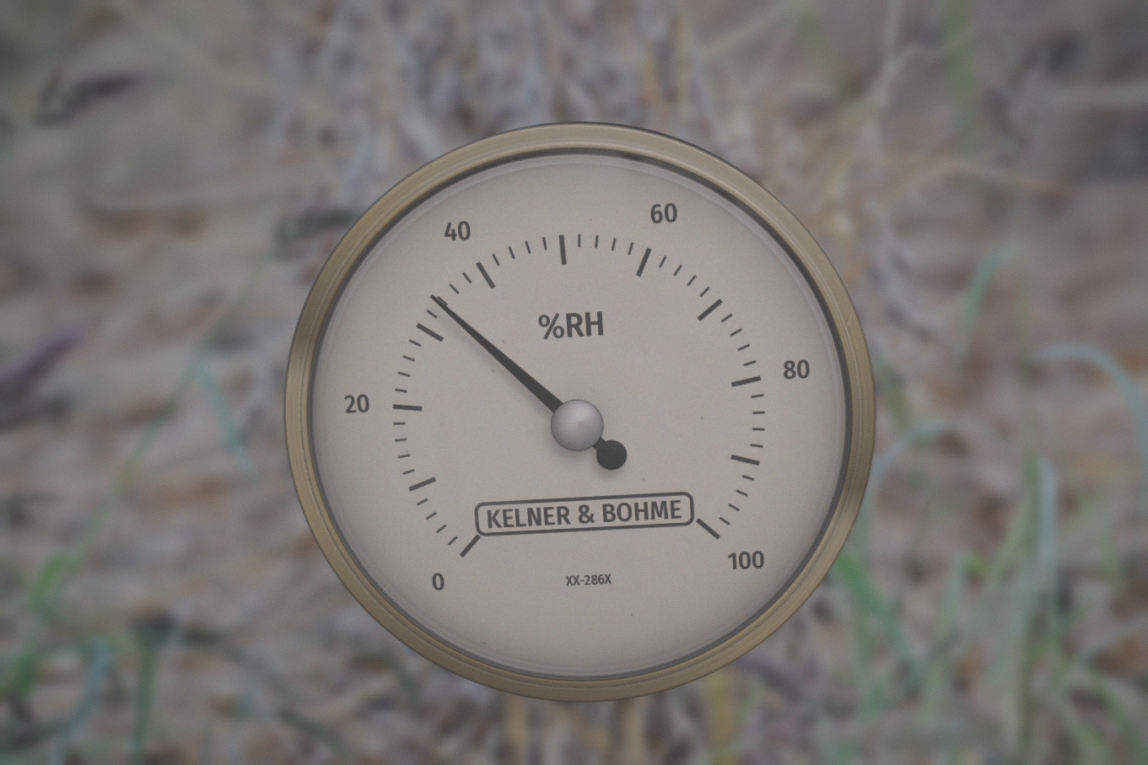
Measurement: 34 %
